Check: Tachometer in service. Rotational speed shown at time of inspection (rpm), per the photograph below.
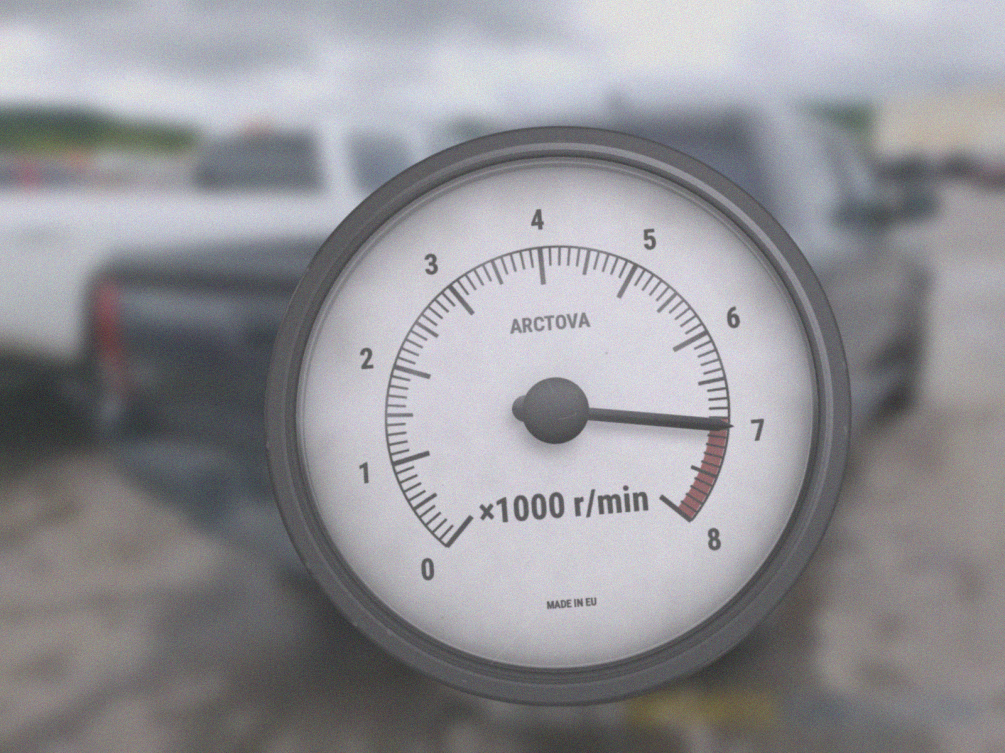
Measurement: 7000 rpm
